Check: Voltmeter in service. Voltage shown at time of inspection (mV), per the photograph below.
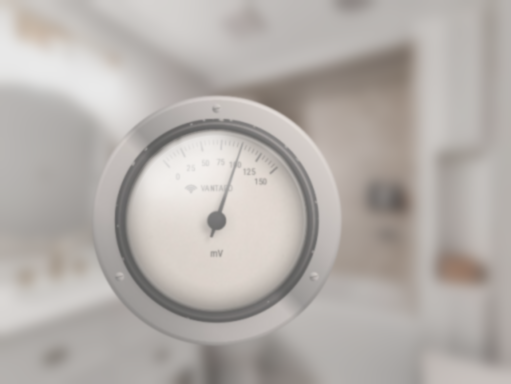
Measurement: 100 mV
